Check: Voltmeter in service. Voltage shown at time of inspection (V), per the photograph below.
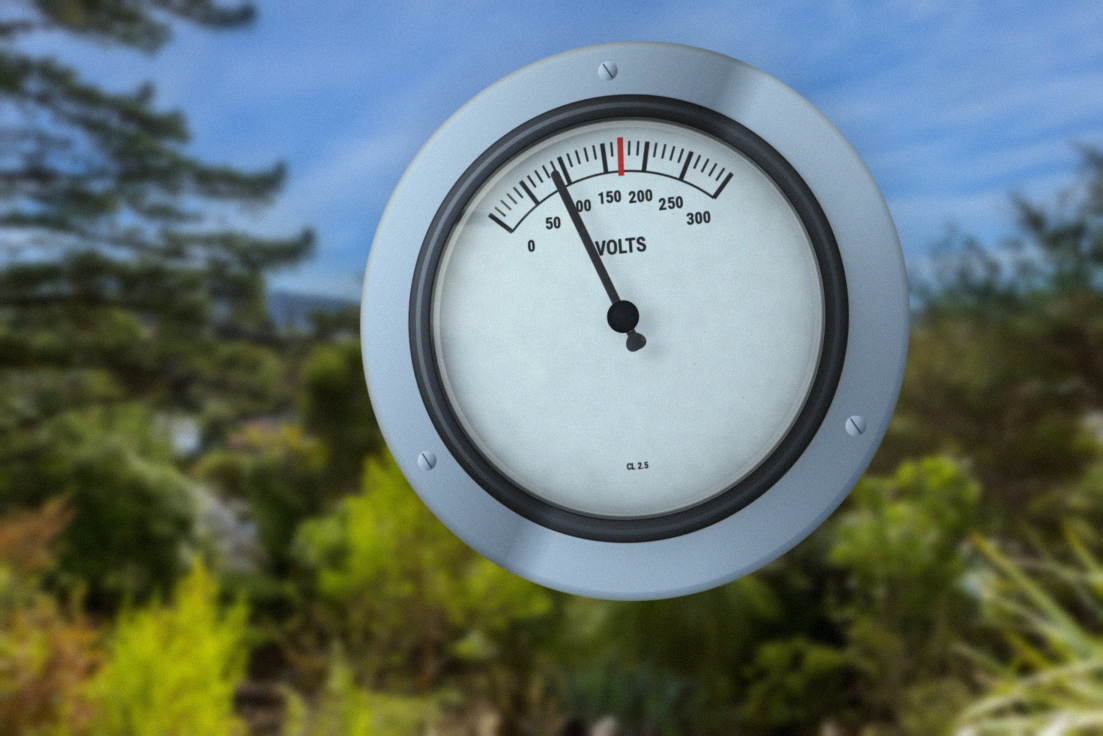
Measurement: 90 V
